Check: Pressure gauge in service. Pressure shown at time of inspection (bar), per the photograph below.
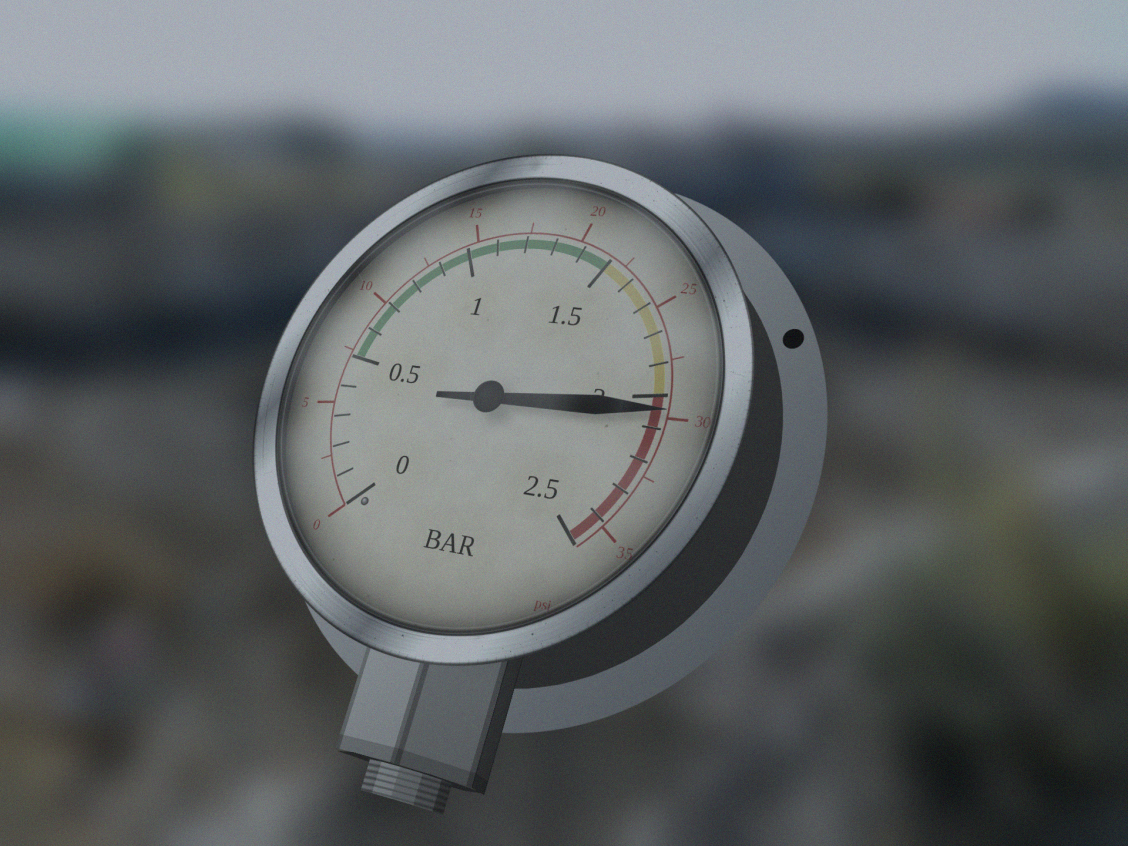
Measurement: 2.05 bar
